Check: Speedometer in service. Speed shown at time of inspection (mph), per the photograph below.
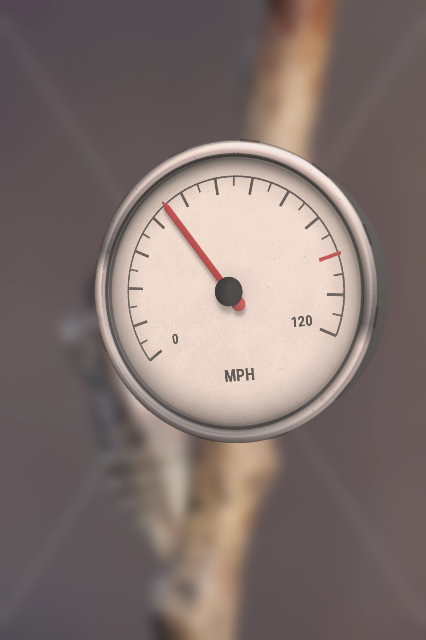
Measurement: 45 mph
